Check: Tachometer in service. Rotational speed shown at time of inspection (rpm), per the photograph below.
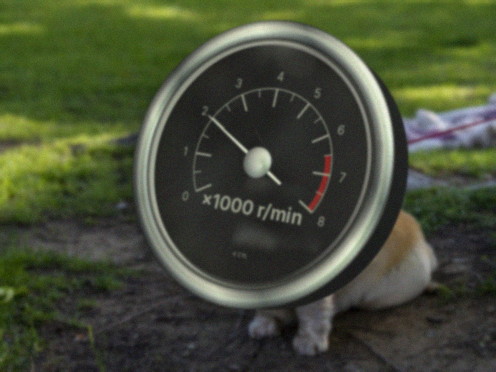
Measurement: 2000 rpm
